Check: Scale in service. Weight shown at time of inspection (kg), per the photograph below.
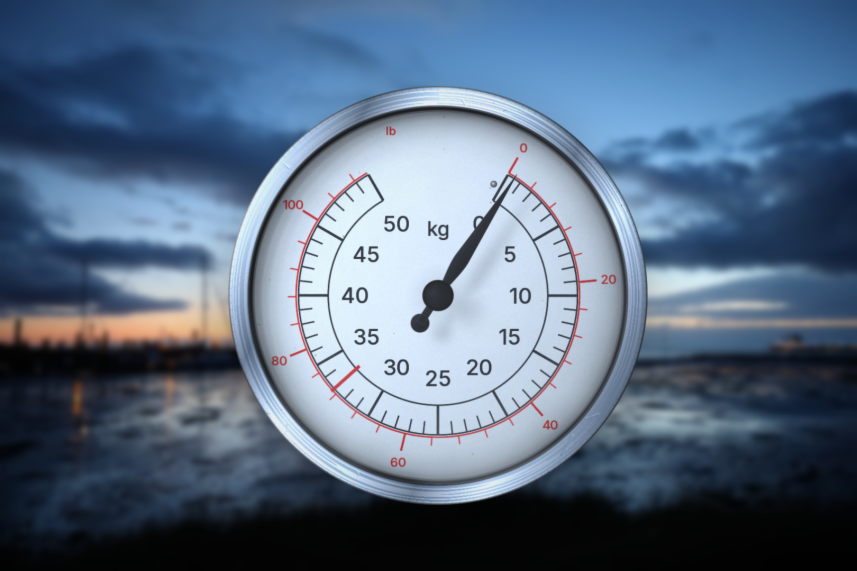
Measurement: 0.5 kg
